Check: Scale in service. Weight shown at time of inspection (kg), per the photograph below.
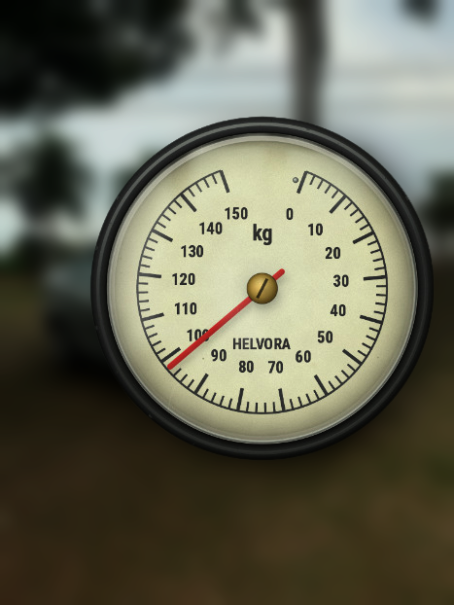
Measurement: 98 kg
